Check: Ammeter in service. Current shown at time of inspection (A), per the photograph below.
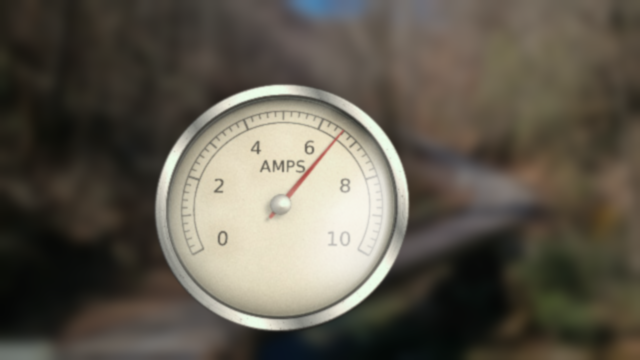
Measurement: 6.6 A
